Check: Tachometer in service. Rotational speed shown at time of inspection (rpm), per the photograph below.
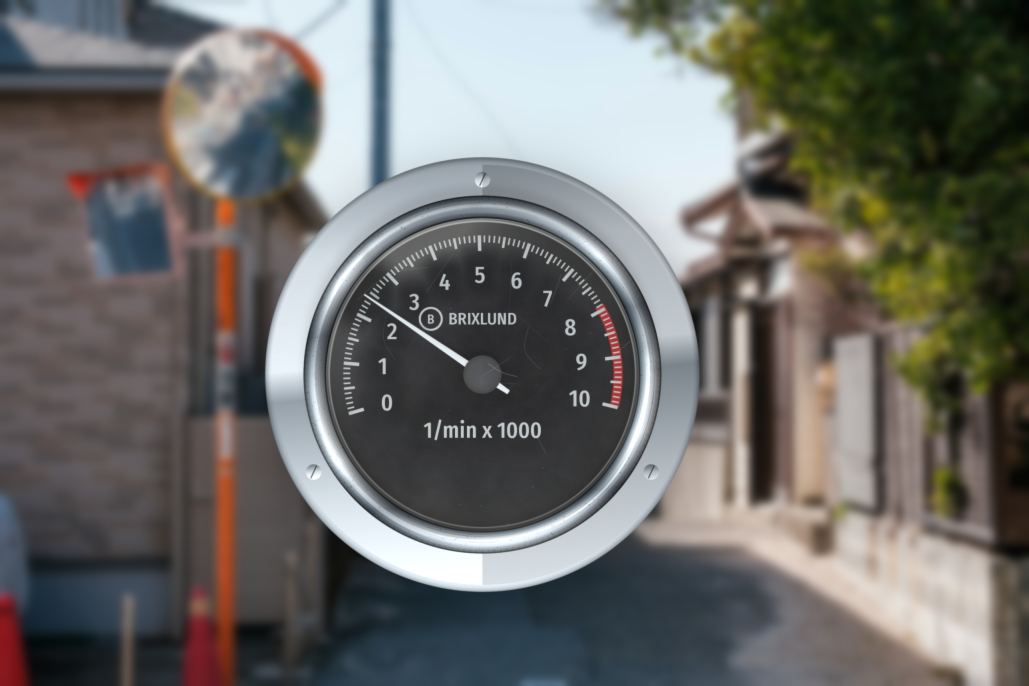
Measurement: 2400 rpm
